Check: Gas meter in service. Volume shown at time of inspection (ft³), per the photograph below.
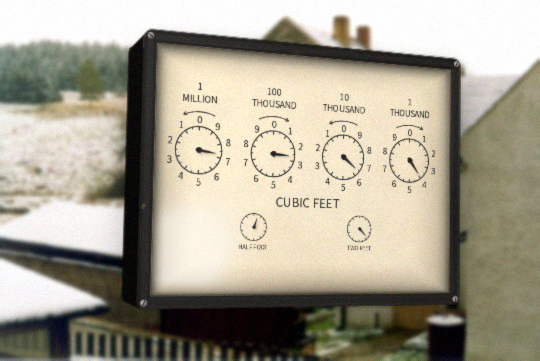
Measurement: 726400 ft³
